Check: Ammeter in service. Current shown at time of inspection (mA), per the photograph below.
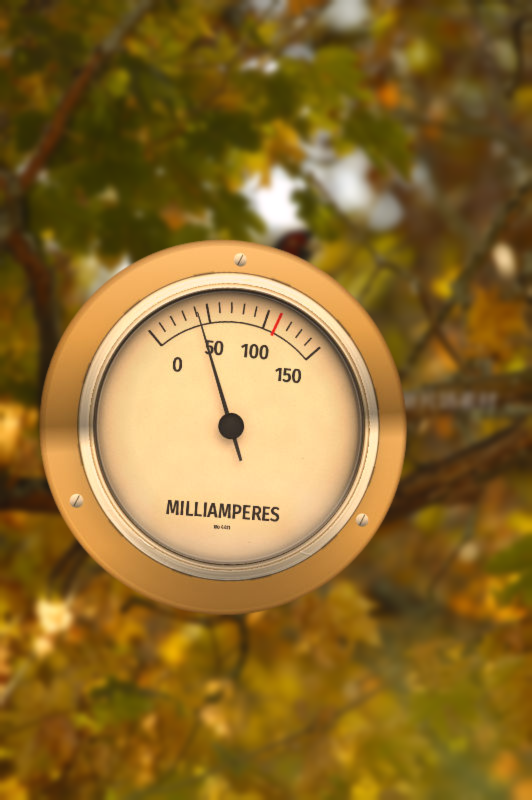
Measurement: 40 mA
